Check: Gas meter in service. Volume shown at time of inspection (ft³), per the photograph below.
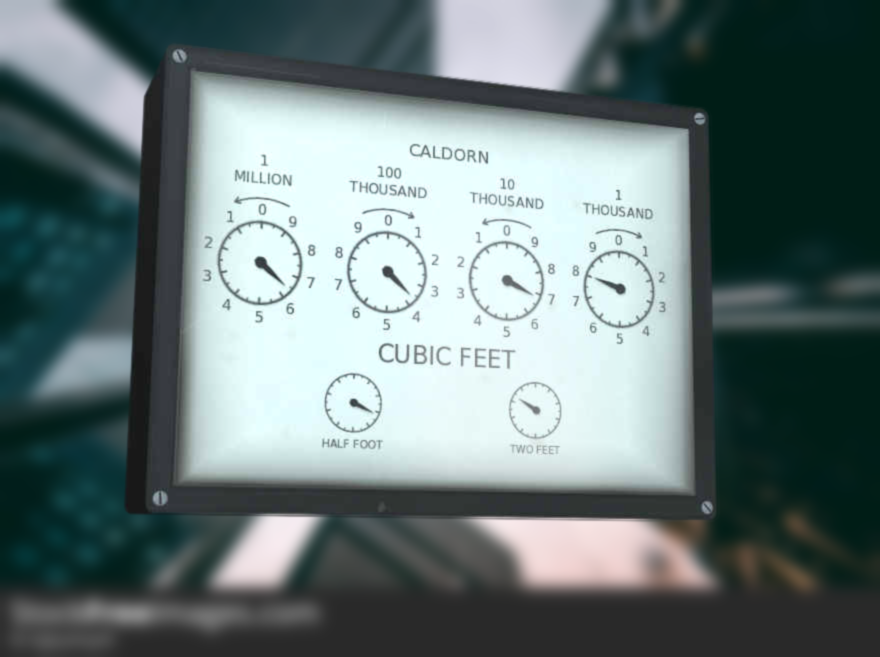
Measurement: 636800 ft³
